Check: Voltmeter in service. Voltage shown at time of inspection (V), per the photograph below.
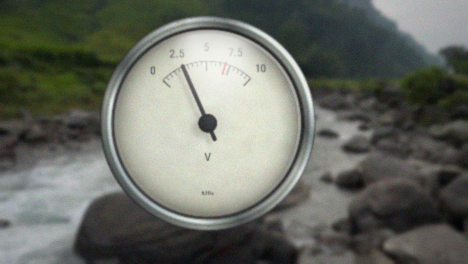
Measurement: 2.5 V
